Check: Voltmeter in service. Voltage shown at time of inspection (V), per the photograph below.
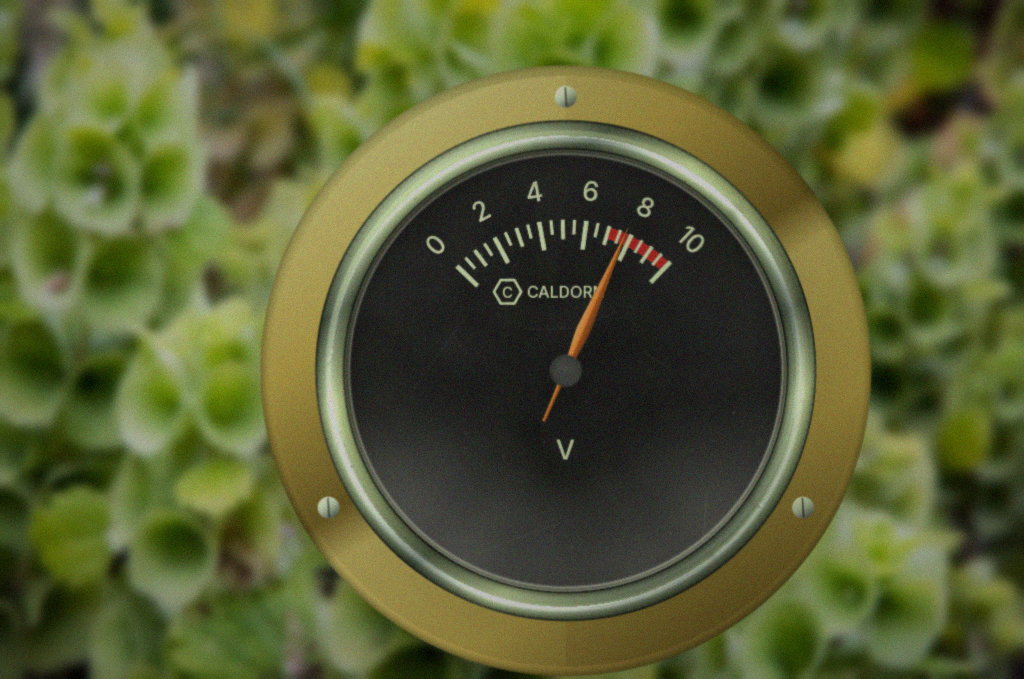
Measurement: 7.75 V
